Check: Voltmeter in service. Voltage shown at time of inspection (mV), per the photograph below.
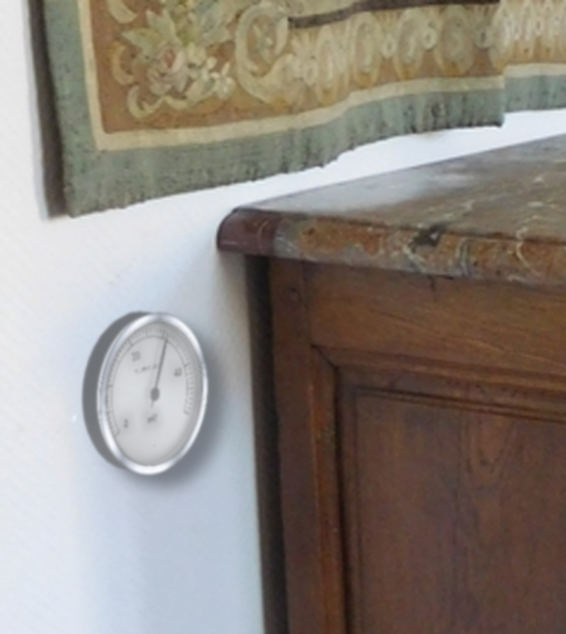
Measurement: 30 mV
